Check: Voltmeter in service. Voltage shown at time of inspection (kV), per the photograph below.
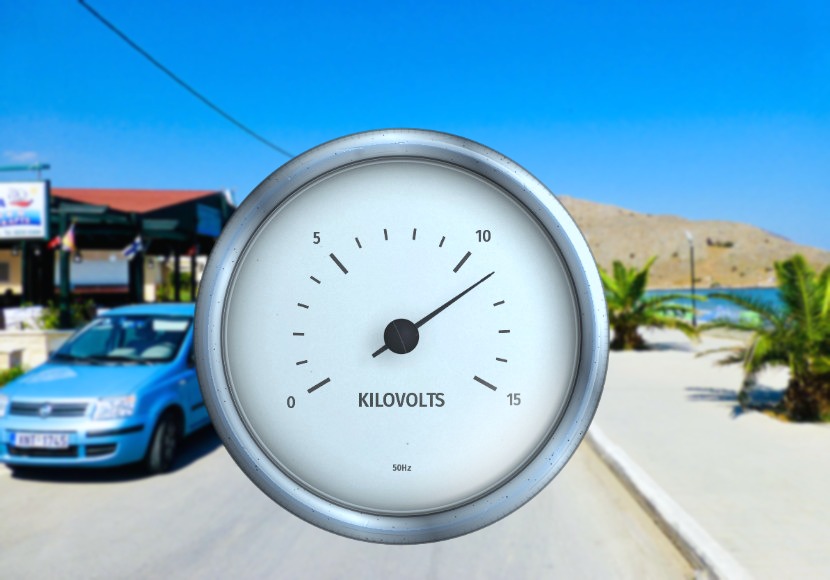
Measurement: 11 kV
